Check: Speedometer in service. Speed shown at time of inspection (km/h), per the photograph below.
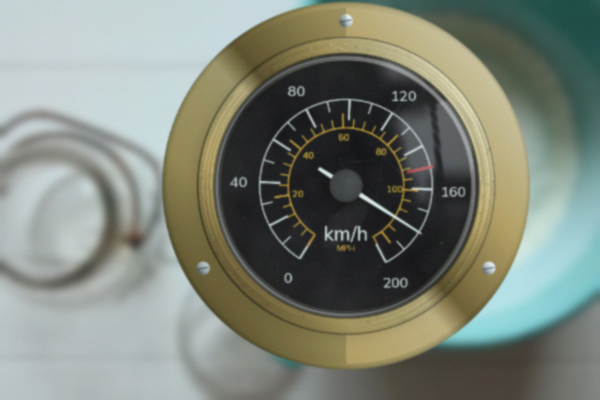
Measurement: 180 km/h
